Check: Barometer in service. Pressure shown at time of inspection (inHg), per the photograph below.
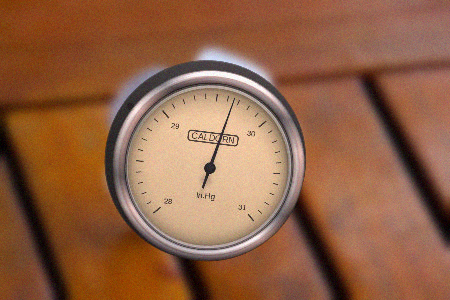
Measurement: 29.65 inHg
